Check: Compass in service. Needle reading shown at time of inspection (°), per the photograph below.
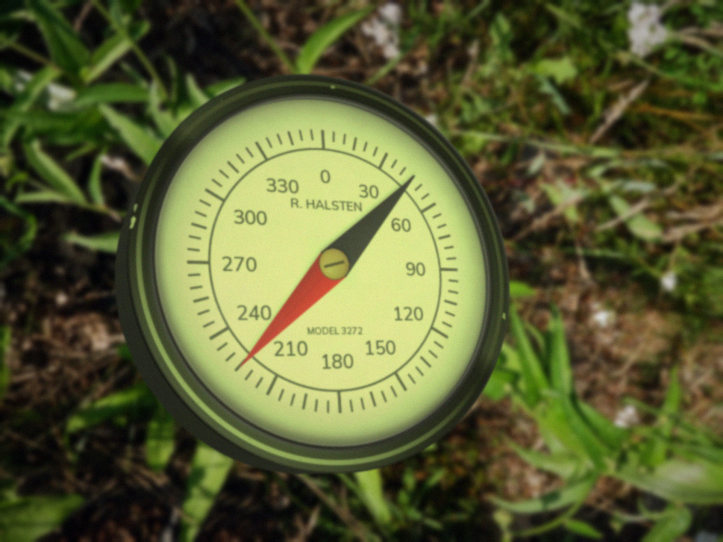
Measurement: 225 °
